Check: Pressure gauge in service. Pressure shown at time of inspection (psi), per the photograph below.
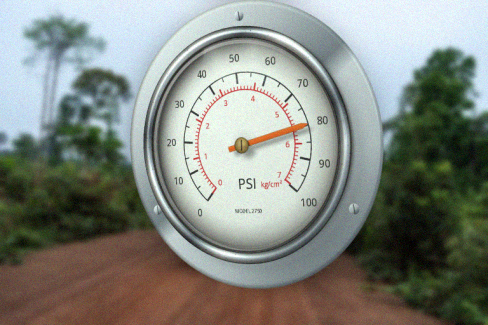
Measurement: 80 psi
